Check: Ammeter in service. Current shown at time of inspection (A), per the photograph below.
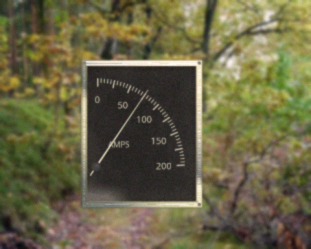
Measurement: 75 A
